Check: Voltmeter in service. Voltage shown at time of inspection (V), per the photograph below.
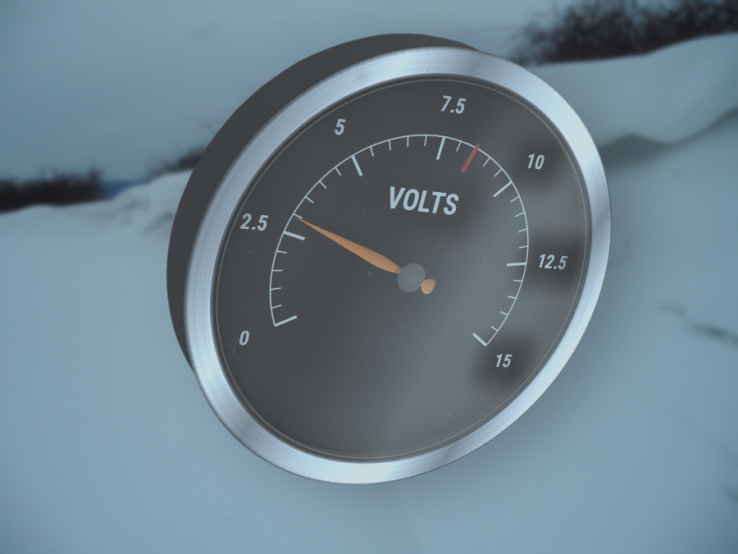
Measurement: 3 V
